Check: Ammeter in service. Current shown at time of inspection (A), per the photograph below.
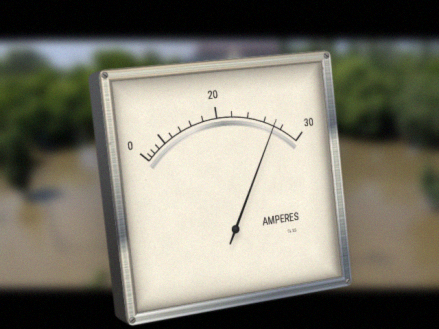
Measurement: 27 A
